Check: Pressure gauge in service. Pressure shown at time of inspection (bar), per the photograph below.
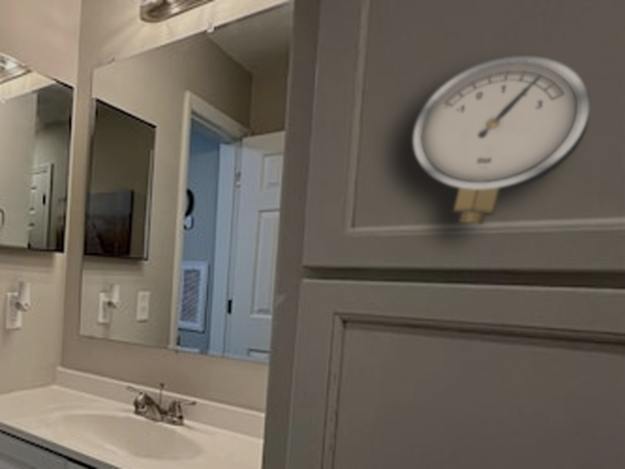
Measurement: 2 bar
